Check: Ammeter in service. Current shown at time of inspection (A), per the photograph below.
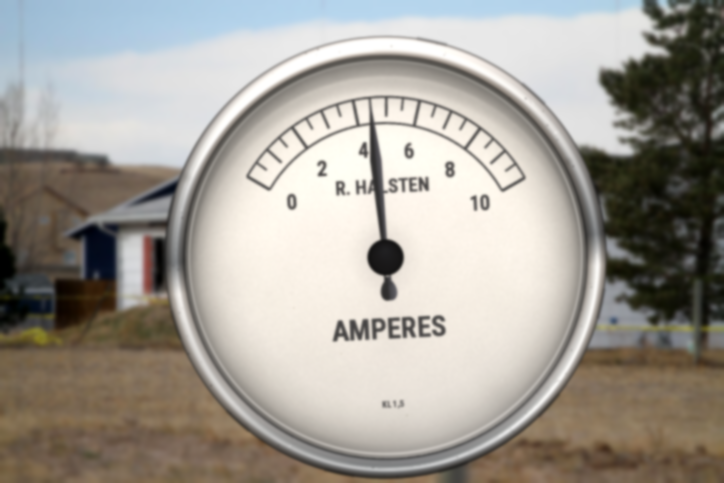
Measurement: 4.5 A
